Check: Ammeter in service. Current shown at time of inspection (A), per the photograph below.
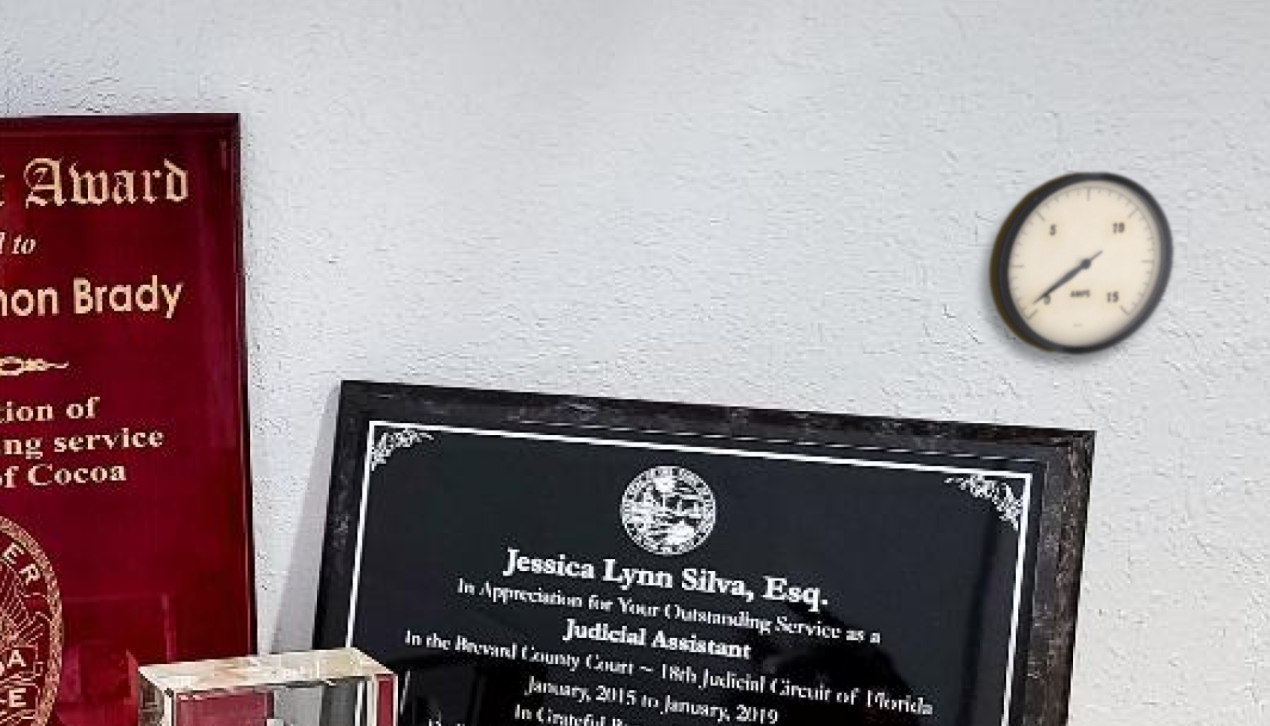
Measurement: 0.5 A
